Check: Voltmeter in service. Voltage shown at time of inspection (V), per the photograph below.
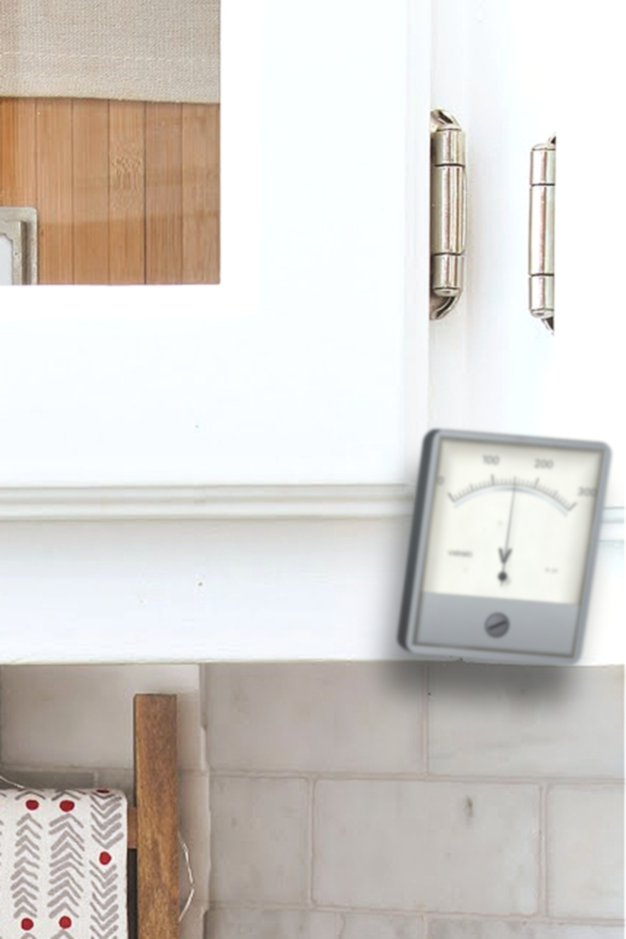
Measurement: 150 V
